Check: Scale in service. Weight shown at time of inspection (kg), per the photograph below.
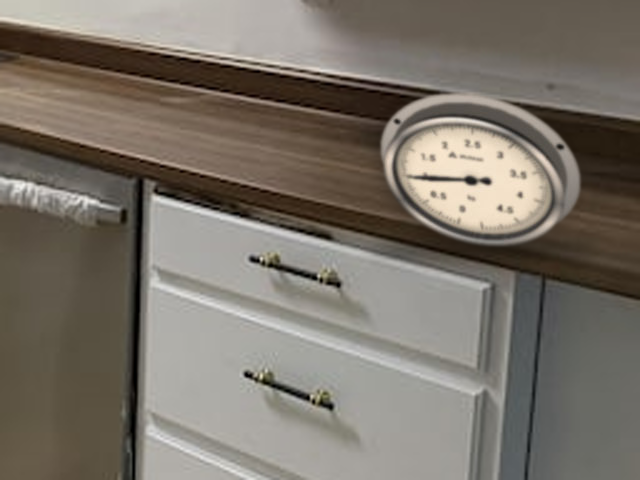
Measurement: 1 kg
